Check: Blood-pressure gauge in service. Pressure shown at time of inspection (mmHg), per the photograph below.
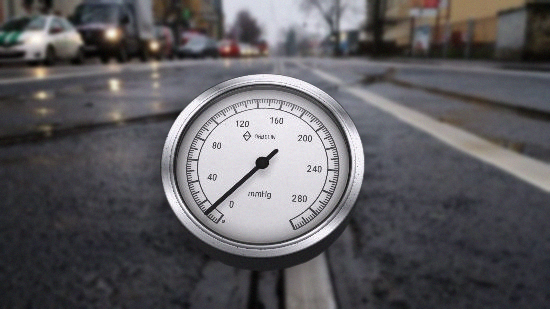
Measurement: 10 mmHg
